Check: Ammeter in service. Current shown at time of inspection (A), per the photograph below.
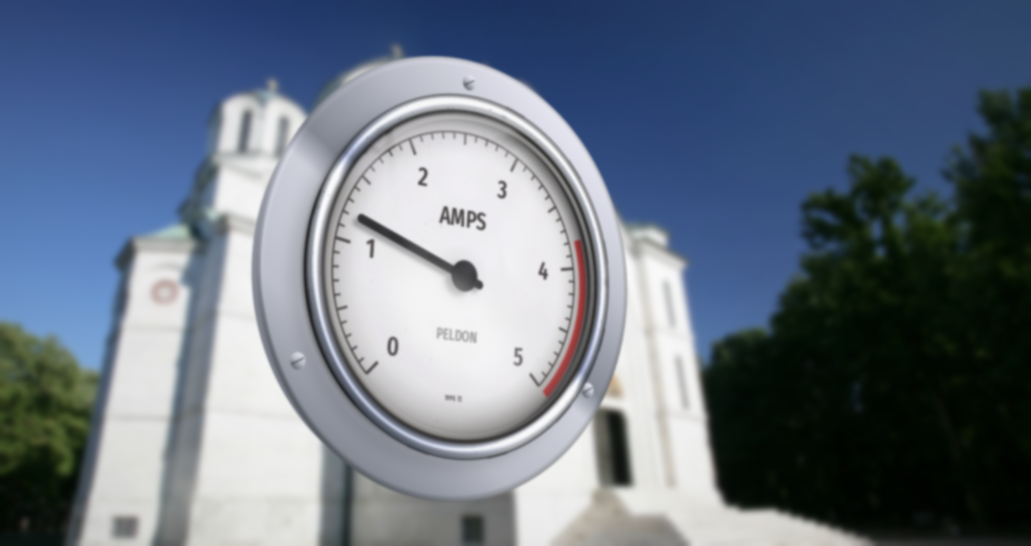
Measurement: 1.2 A
